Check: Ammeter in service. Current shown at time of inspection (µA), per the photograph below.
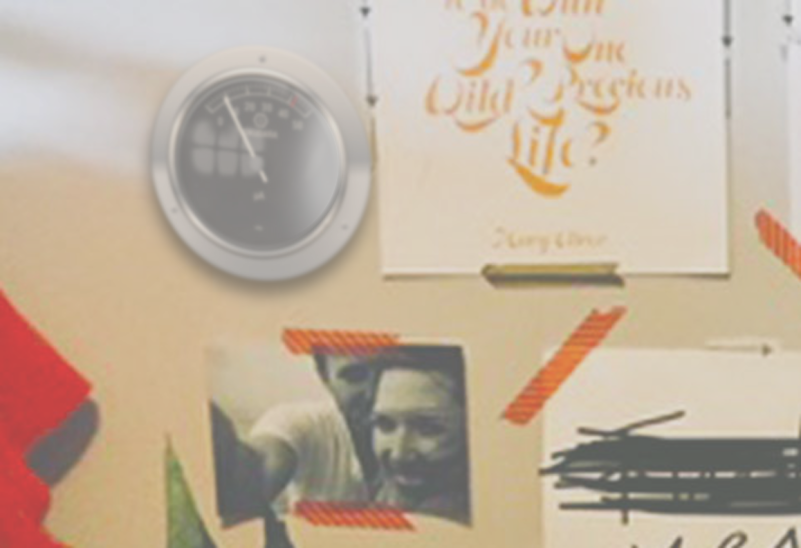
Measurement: 10 µA
